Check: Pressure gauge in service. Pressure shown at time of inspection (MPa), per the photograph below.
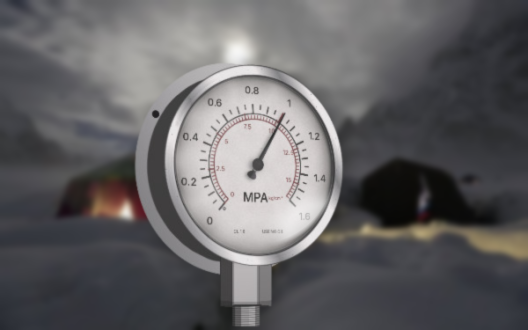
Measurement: 1 MPa
